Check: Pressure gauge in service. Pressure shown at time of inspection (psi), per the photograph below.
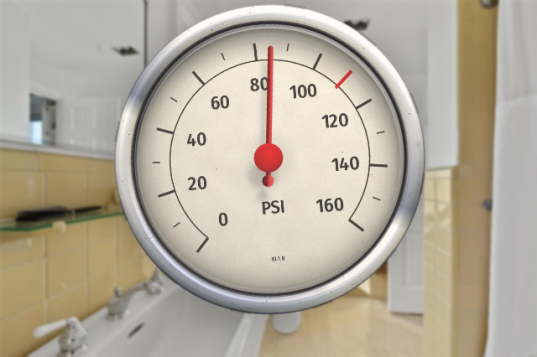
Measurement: 85 psi
